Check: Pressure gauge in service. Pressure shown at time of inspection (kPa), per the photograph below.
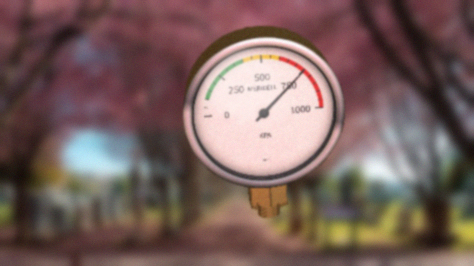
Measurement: 750 kPa
